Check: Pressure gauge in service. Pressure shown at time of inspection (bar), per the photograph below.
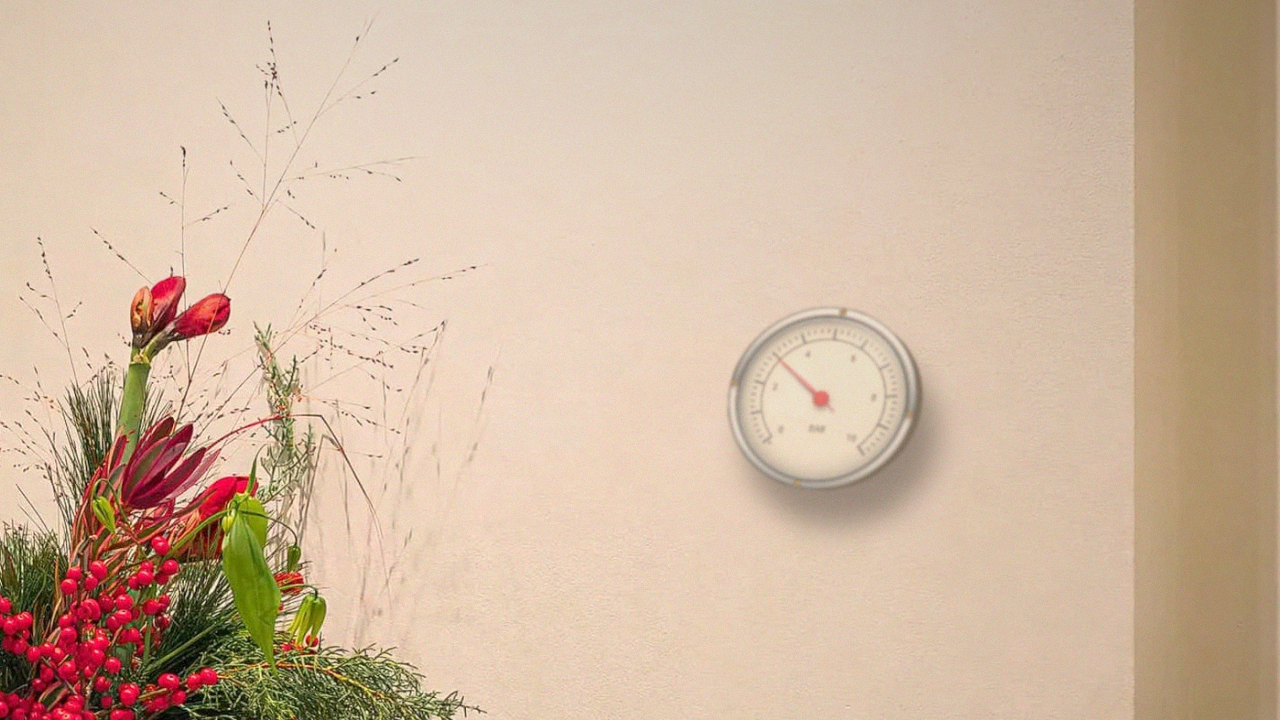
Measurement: 3 bar
